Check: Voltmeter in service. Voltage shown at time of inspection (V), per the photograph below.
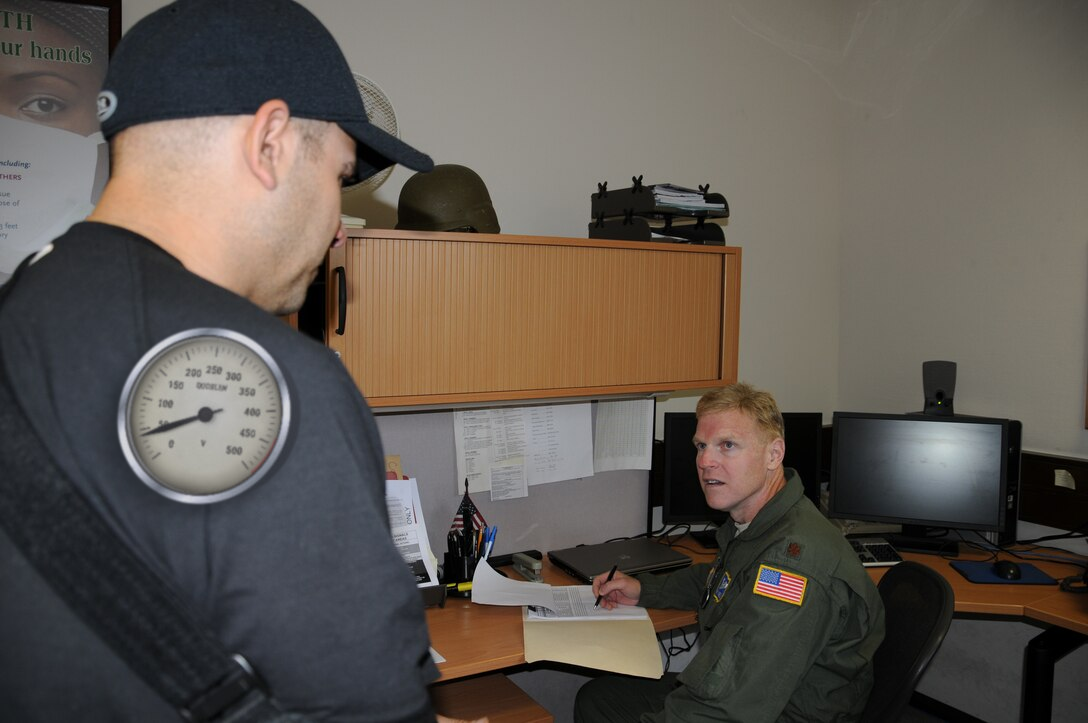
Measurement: 40 V
